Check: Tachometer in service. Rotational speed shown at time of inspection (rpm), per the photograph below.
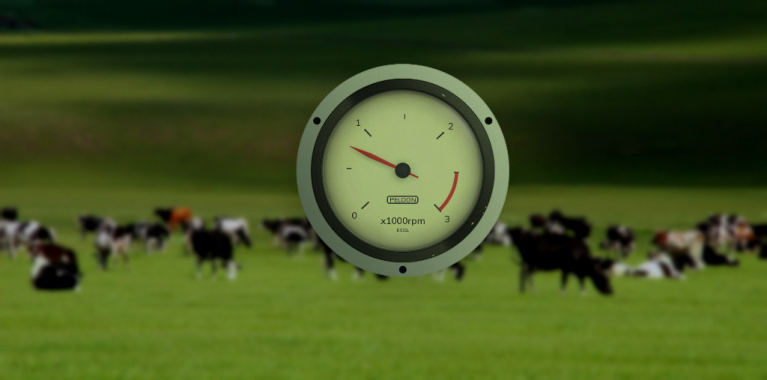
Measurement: 750 rpm
